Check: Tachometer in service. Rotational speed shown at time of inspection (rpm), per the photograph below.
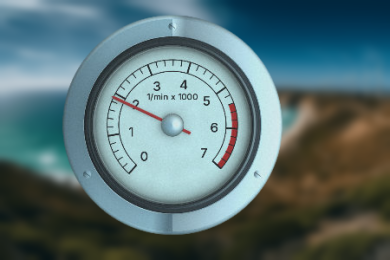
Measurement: 1900 rpm
